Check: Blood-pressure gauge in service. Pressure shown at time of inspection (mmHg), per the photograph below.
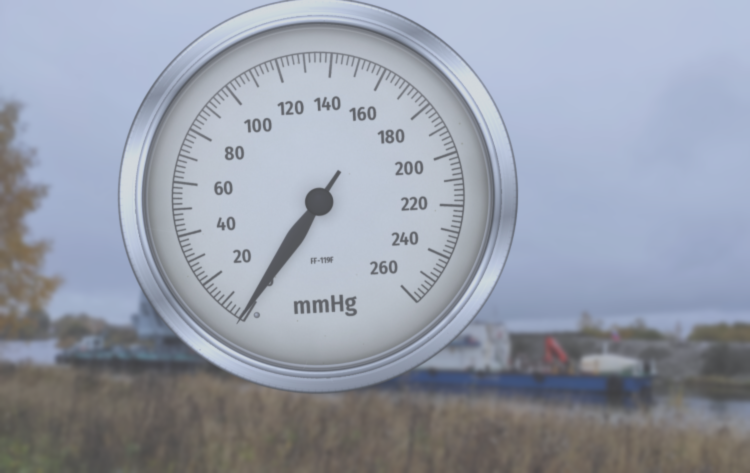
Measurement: 2 mmHg
